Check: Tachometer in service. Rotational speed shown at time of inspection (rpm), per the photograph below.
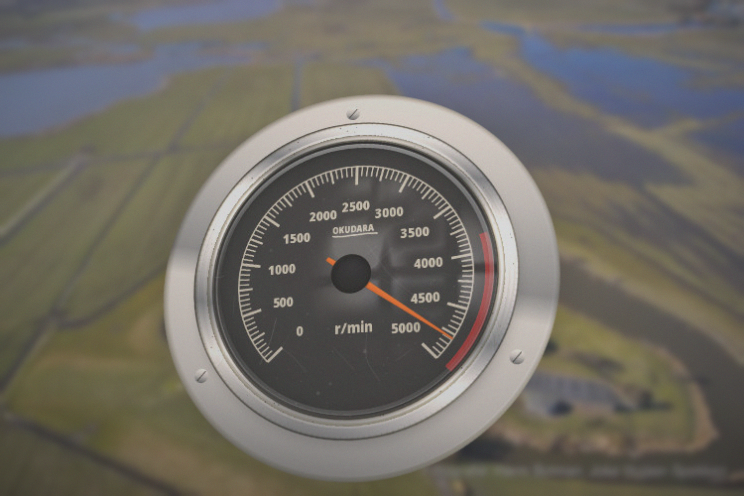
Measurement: 4800 rpm
